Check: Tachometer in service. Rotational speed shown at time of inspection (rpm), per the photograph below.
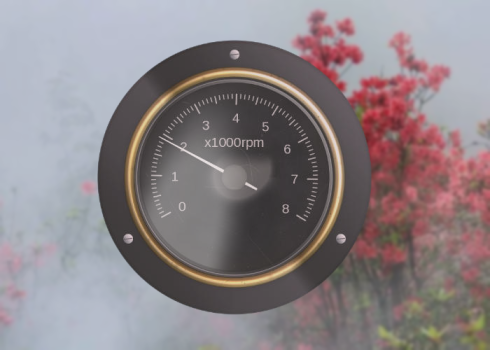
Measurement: 1900 rpm
